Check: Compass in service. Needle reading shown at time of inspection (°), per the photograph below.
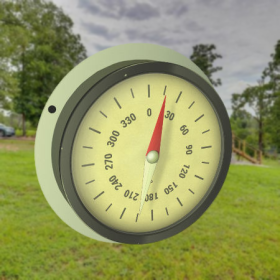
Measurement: 15 °
